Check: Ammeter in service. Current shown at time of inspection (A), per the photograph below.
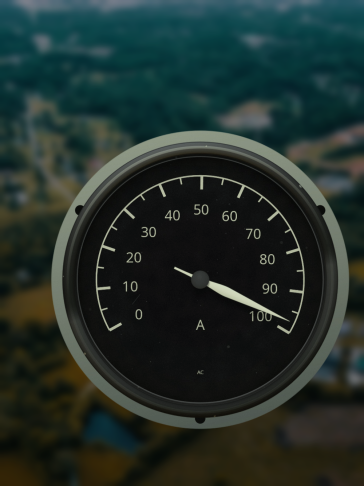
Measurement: 97.5 A
